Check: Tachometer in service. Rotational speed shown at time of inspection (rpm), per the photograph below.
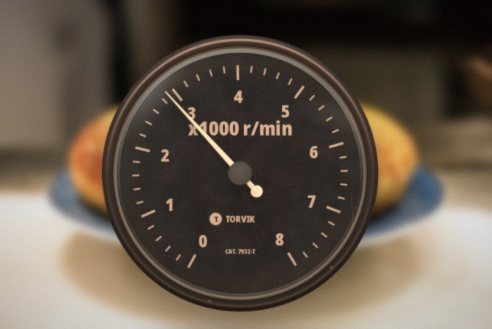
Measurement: 2900 rpm
